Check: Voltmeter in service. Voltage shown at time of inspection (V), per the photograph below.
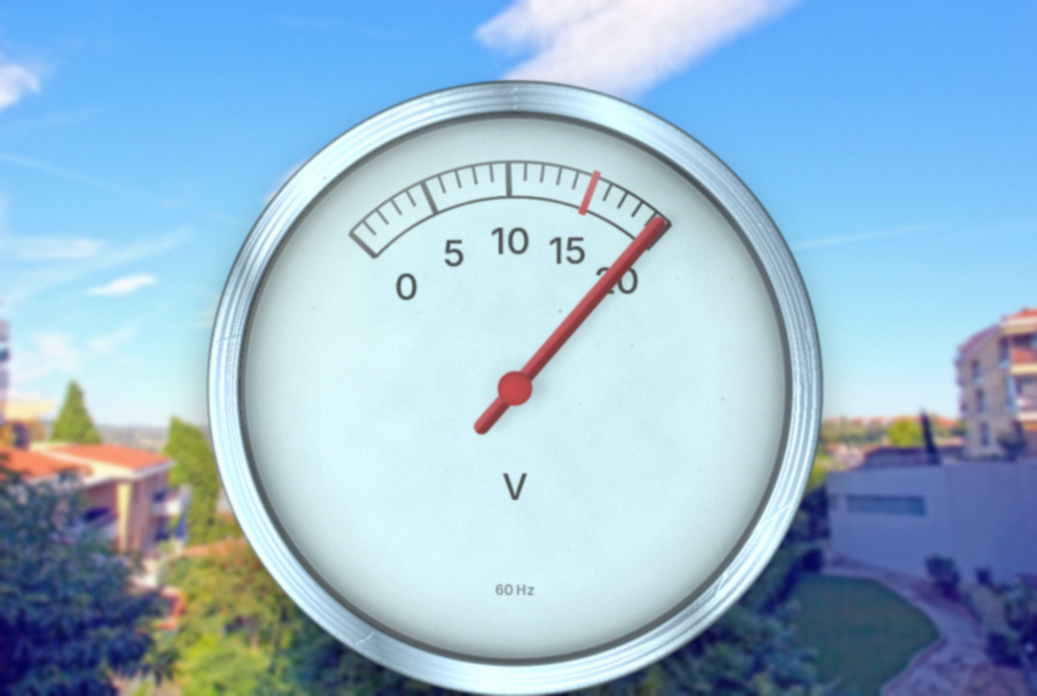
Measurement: 19.5 V
